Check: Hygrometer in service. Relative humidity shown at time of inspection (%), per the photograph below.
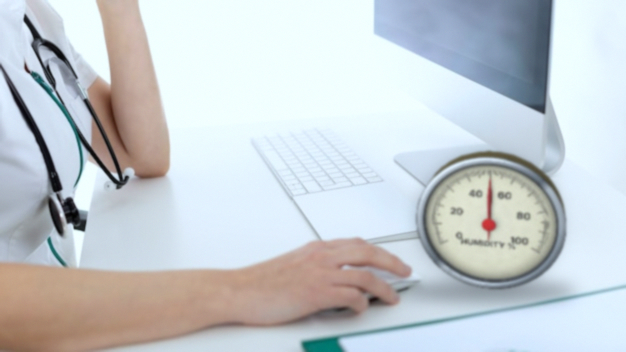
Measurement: 50 %
